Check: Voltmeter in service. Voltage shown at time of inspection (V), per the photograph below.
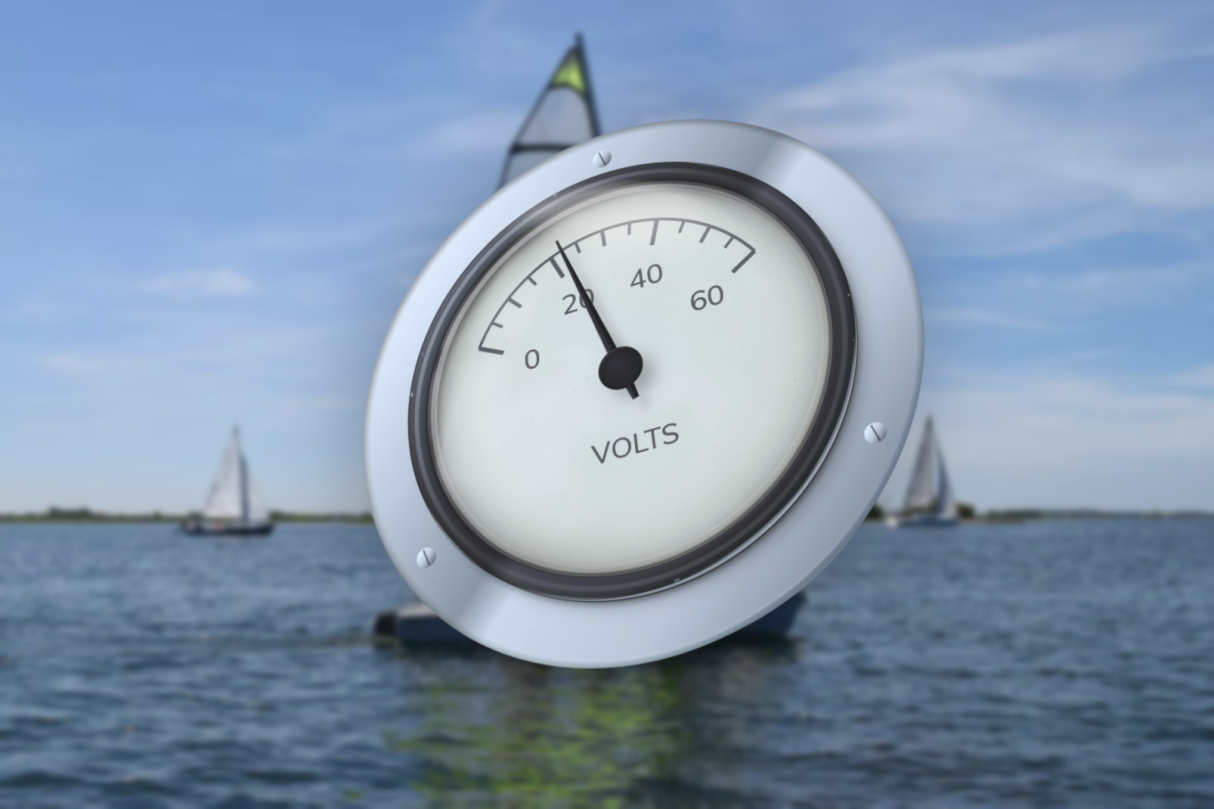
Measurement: 22.5 V
